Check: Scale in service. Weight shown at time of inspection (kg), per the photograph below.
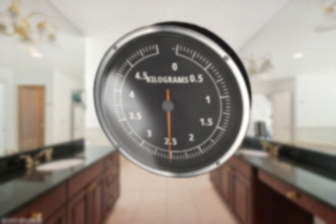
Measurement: 2.5 kg
